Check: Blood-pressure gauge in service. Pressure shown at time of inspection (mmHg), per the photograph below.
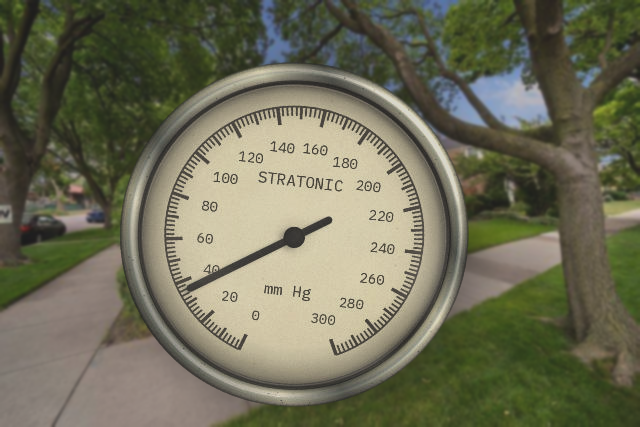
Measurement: 36 mmHg
